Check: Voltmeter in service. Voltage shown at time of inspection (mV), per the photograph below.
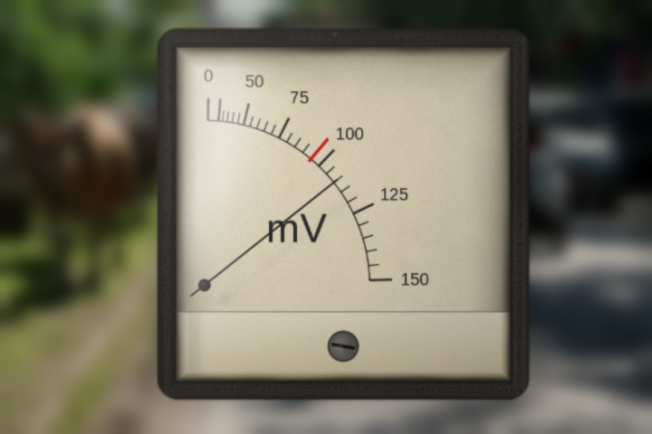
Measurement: 110 mV
